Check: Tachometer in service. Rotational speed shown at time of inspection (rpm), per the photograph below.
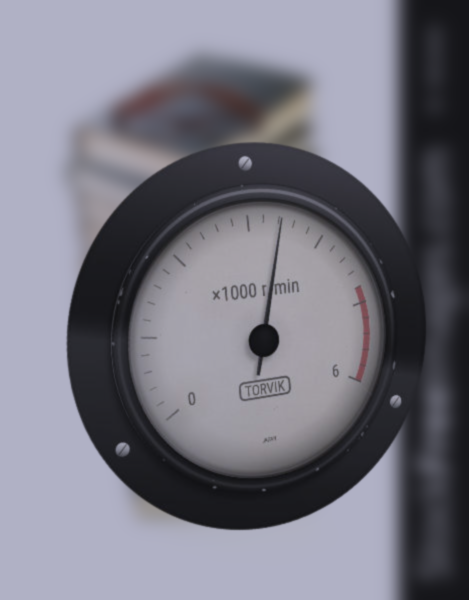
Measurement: 3400 rpm
